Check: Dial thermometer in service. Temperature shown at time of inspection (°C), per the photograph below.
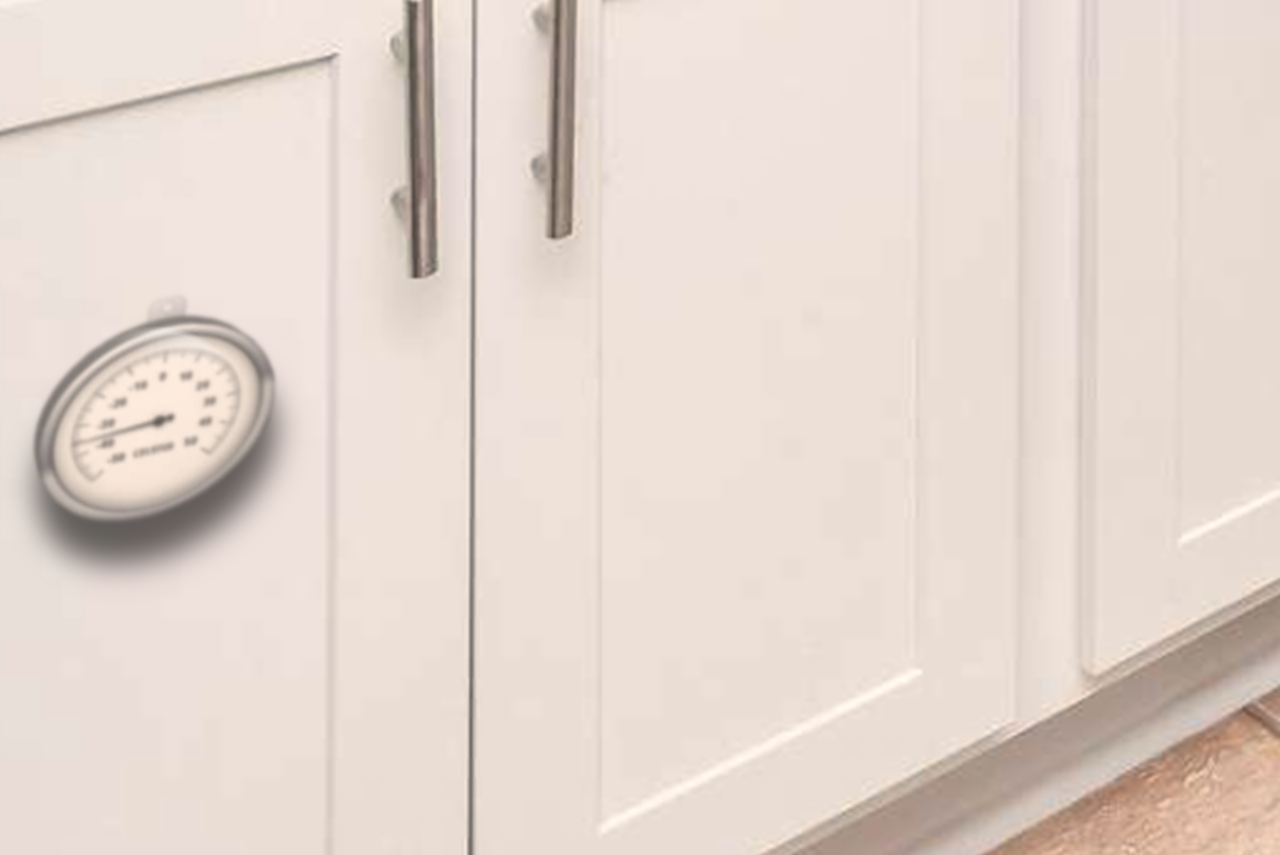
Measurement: -35 °C
